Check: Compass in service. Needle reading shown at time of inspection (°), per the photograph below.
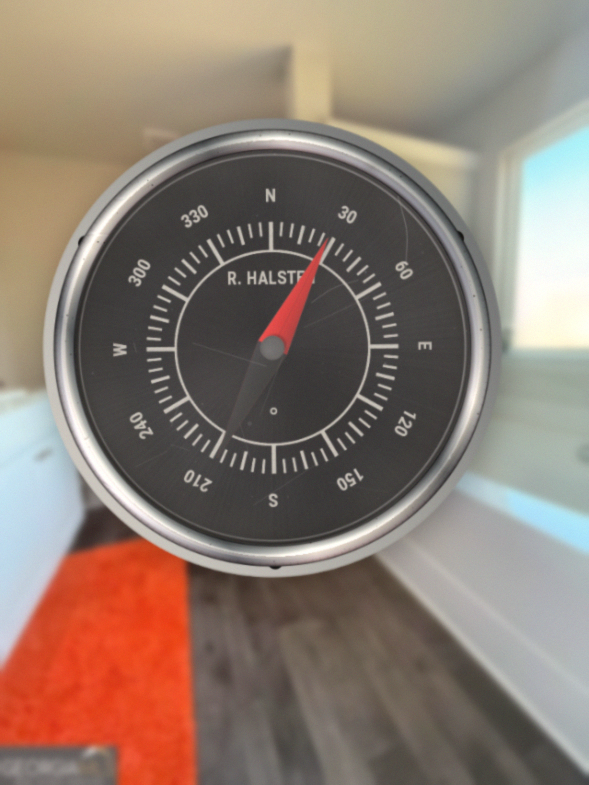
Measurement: 27.5 °
